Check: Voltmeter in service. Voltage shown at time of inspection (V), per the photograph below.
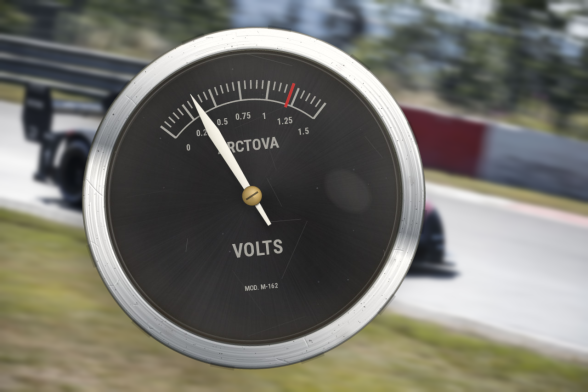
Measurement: 0.35 V
